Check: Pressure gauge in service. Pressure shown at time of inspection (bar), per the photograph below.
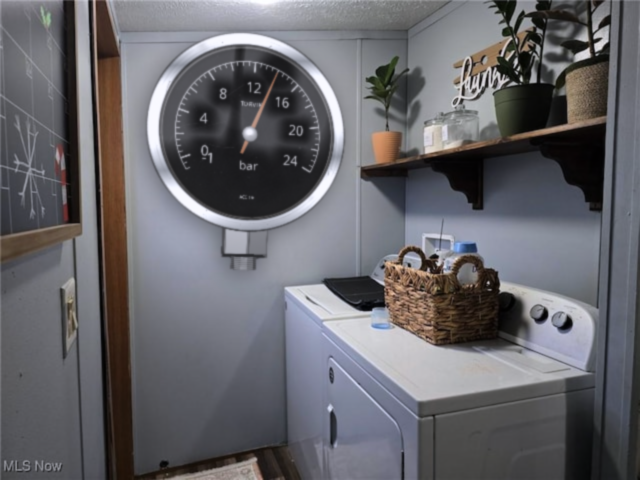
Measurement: 14 bar
